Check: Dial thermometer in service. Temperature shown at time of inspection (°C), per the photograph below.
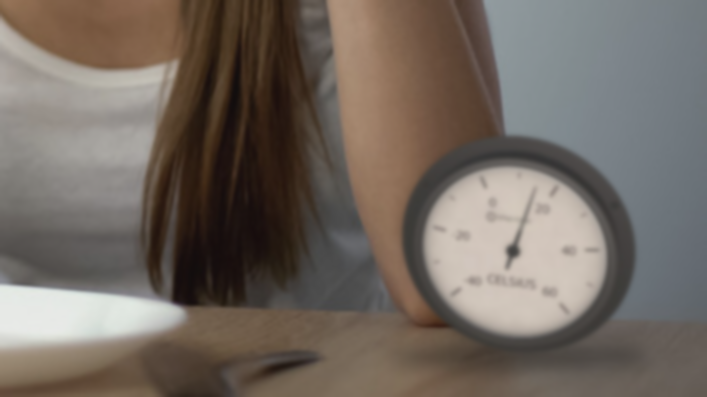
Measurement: 15 °C
